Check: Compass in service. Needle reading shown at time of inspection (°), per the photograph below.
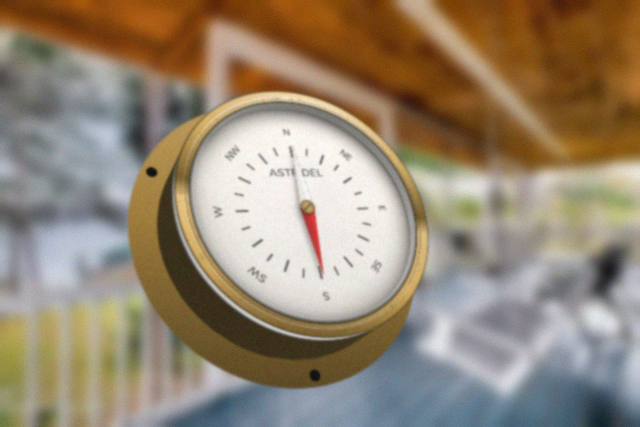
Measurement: 180 °
